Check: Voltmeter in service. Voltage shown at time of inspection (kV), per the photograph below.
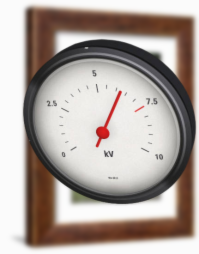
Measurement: 6.25 kV
